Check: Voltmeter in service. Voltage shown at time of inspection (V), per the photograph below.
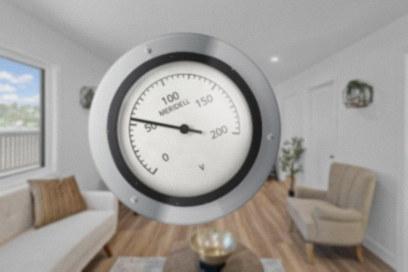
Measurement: 55 V
